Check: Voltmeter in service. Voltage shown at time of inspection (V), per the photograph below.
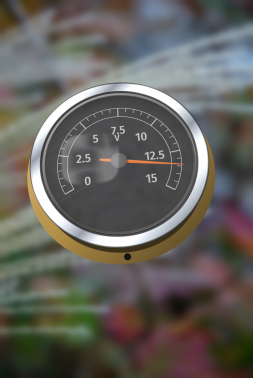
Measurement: 13.5 V
